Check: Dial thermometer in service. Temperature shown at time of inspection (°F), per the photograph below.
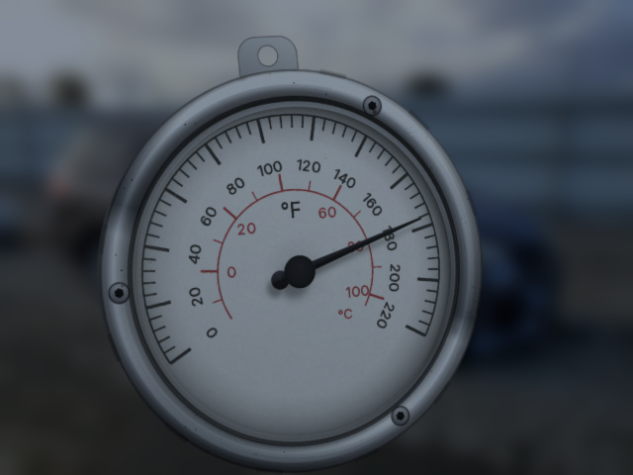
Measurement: 176 °F
